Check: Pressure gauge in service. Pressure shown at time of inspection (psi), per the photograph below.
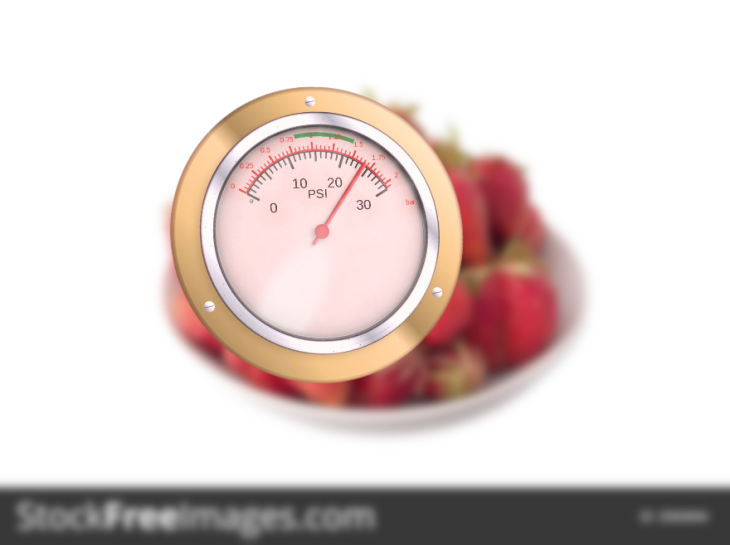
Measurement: 24 psi
